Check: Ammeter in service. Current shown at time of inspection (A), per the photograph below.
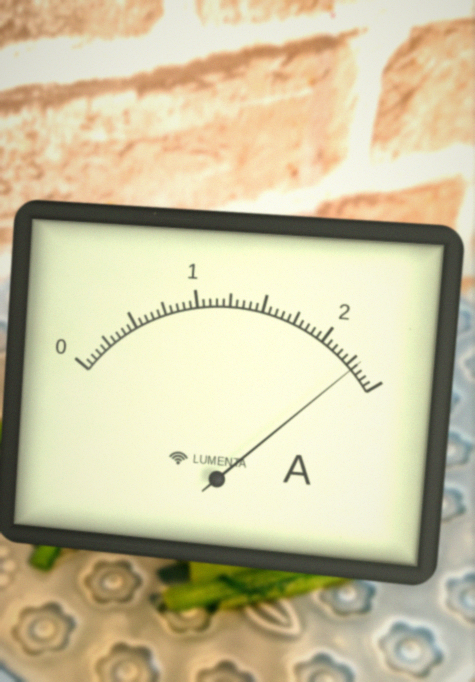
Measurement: 2.3 A
